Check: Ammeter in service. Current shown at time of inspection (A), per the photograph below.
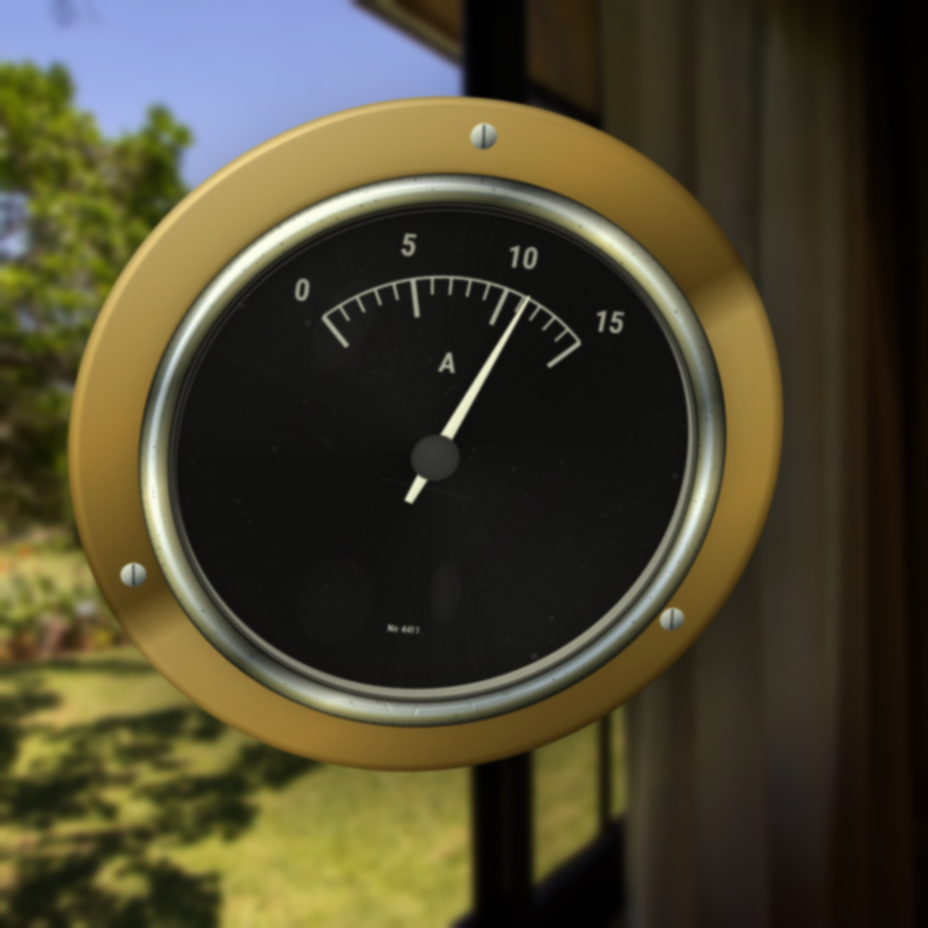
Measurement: 11 A
